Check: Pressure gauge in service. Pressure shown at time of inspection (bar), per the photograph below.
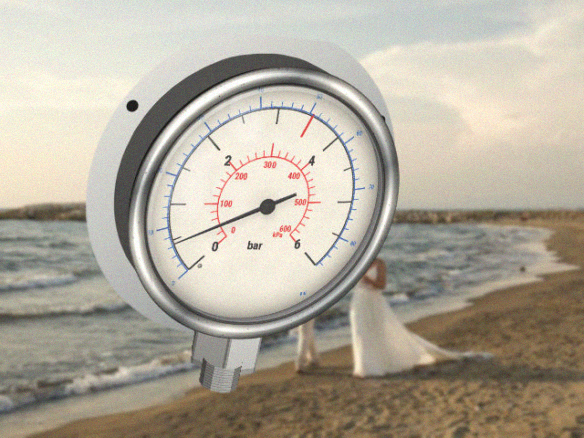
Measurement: 0.5 bar
